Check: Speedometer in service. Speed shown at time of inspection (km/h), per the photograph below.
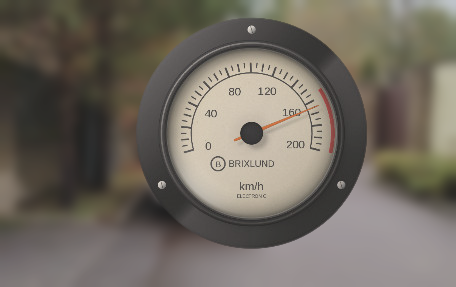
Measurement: 165 km/h
